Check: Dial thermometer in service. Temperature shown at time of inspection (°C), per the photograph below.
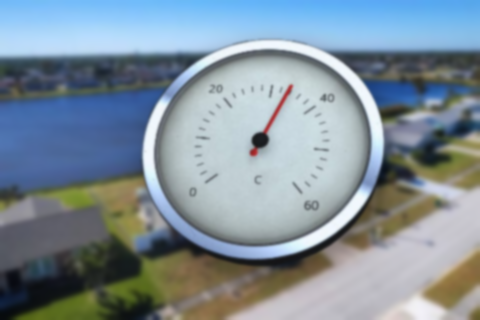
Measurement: 34 °C
